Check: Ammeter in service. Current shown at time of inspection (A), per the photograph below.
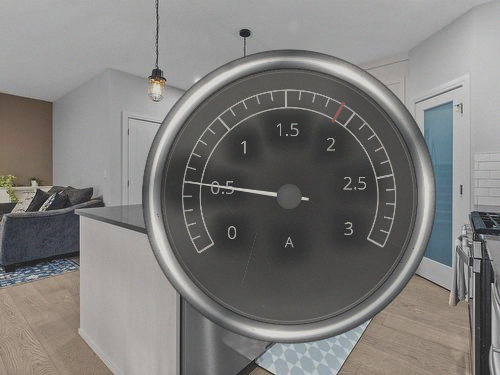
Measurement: 0.5 A
